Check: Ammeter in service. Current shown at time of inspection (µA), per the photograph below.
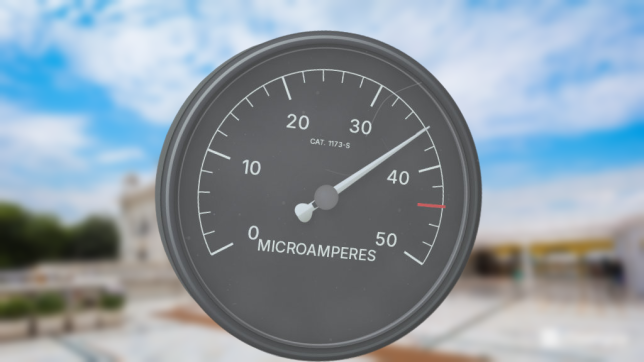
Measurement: 36 µA
